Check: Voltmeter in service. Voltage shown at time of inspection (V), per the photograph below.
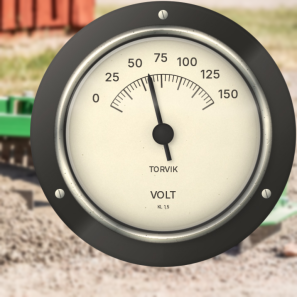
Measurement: 60 V
